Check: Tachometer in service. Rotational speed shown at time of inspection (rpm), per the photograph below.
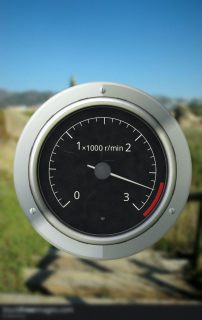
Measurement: 2700 rpm
